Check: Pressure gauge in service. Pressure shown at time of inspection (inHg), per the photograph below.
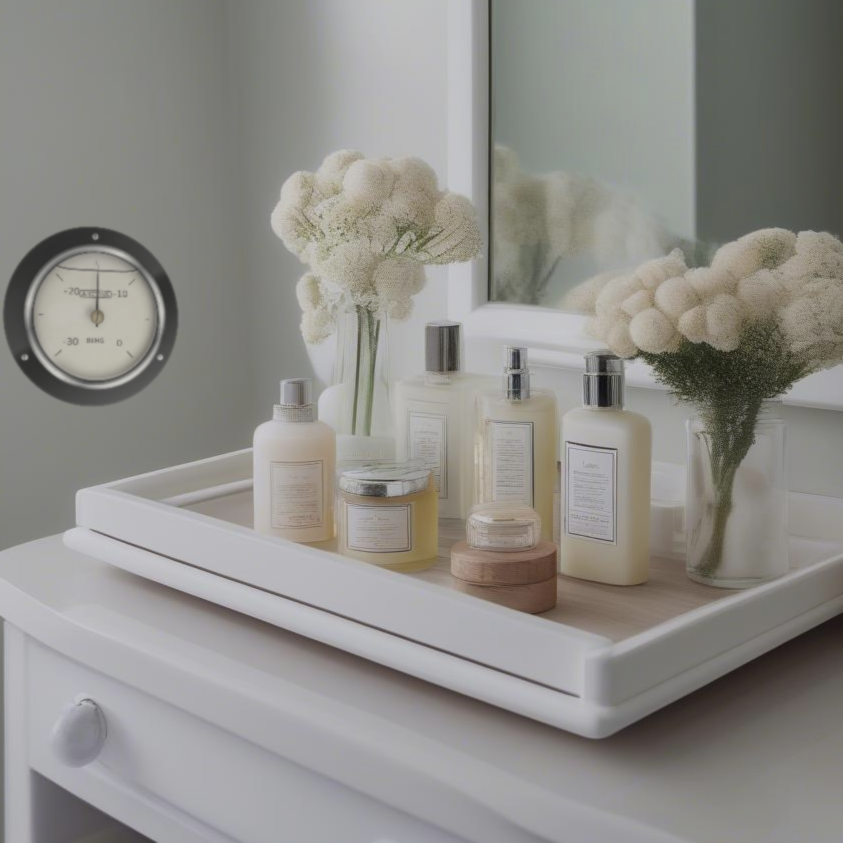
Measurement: -15 inHg
